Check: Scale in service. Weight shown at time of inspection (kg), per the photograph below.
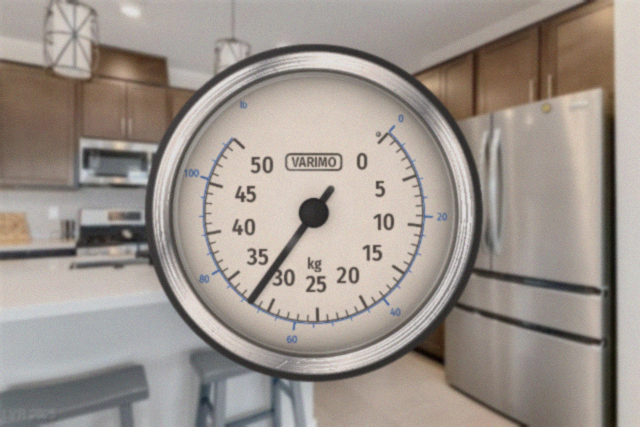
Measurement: 32 kg
